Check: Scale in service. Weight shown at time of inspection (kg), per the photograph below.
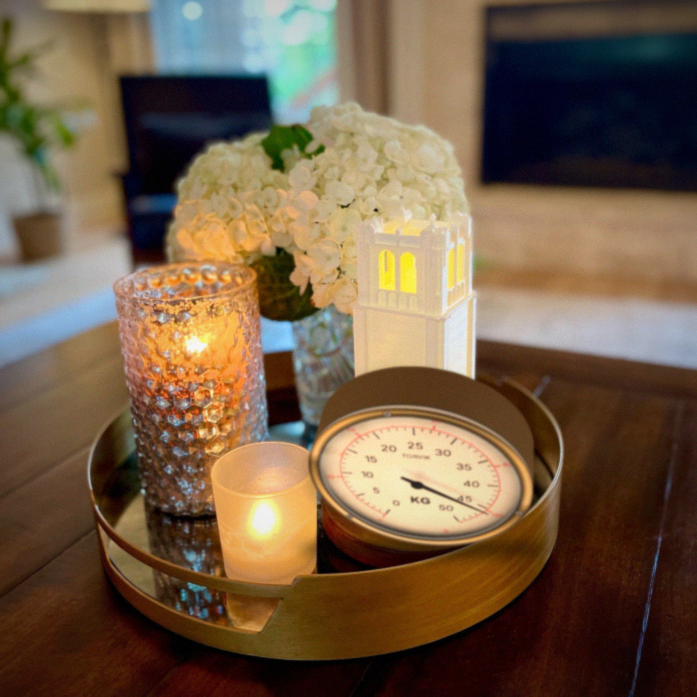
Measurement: 45 kg
